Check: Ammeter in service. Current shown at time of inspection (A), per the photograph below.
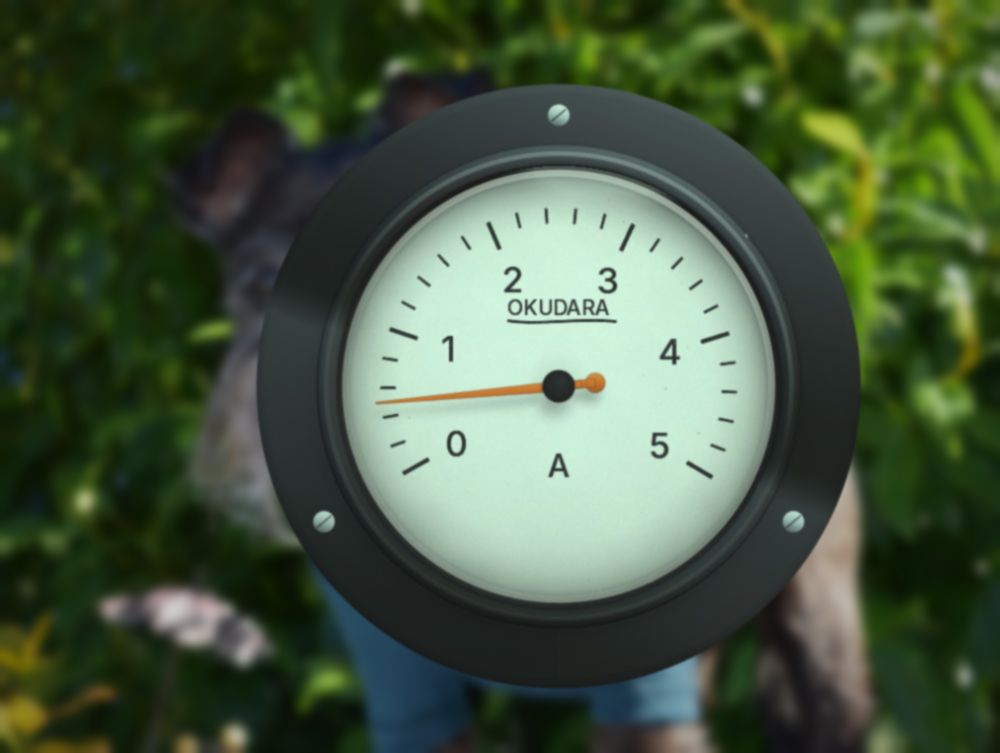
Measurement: 0.5 A
